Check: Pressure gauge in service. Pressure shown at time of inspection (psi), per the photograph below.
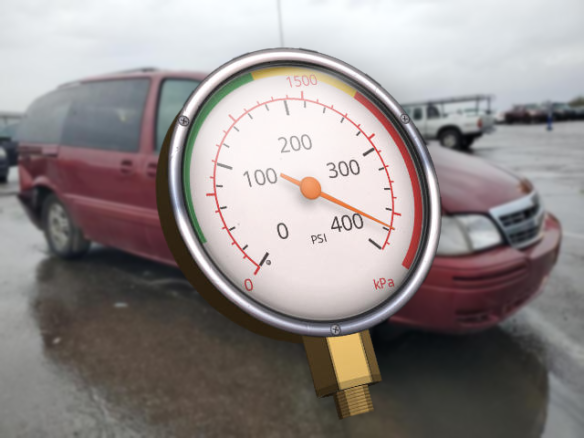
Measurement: 380 psi
